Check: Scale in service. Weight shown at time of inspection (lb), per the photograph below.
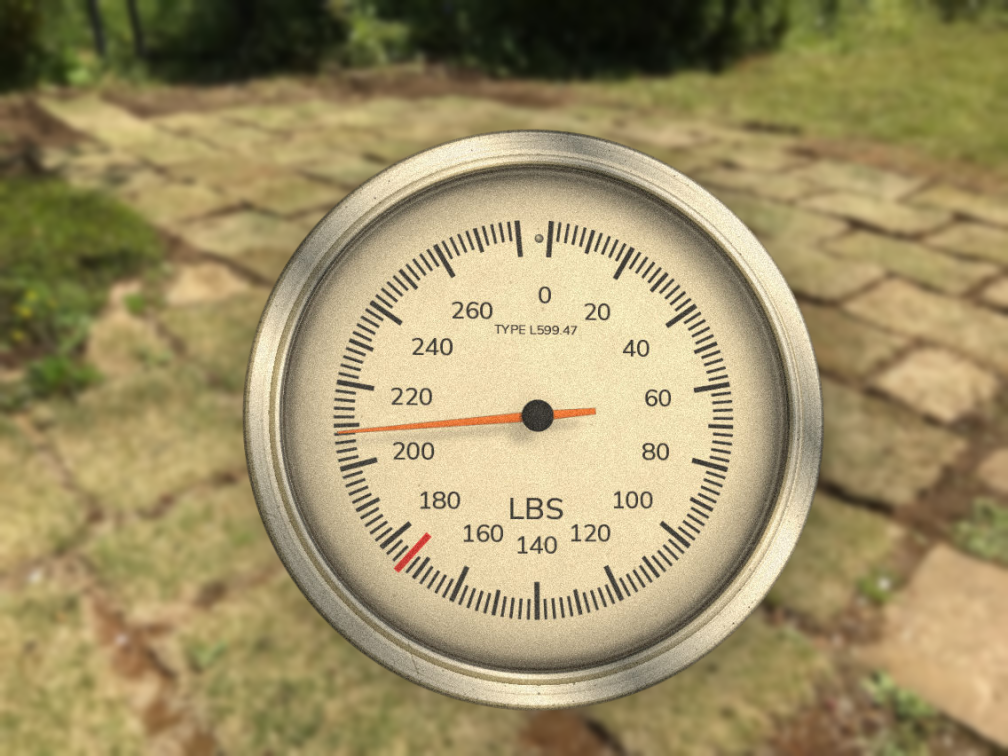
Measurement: 208 lb
